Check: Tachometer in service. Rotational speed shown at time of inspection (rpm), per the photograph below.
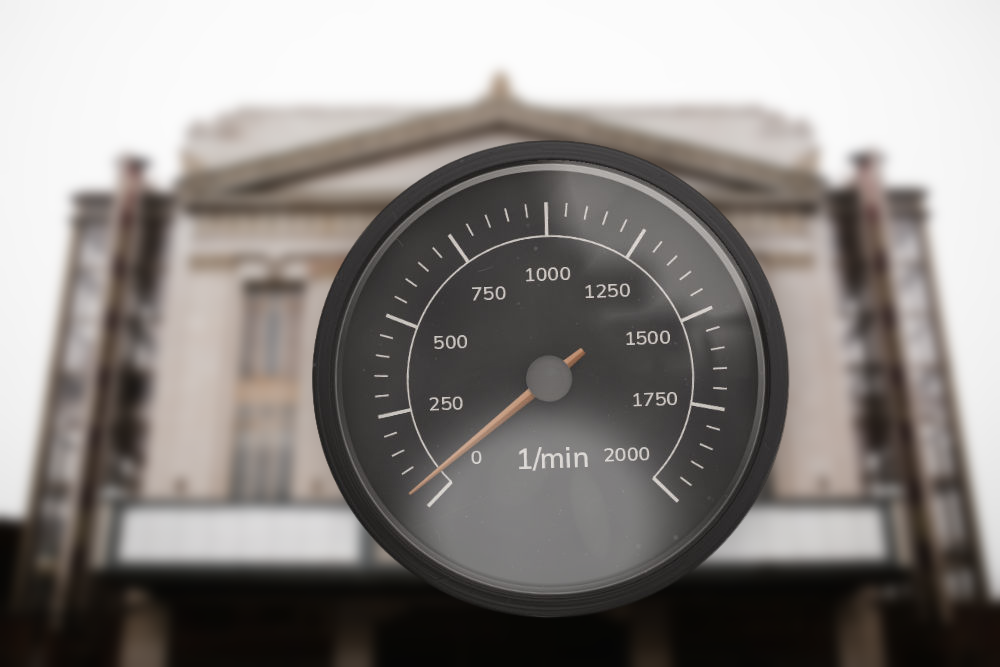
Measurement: 50 rpm
